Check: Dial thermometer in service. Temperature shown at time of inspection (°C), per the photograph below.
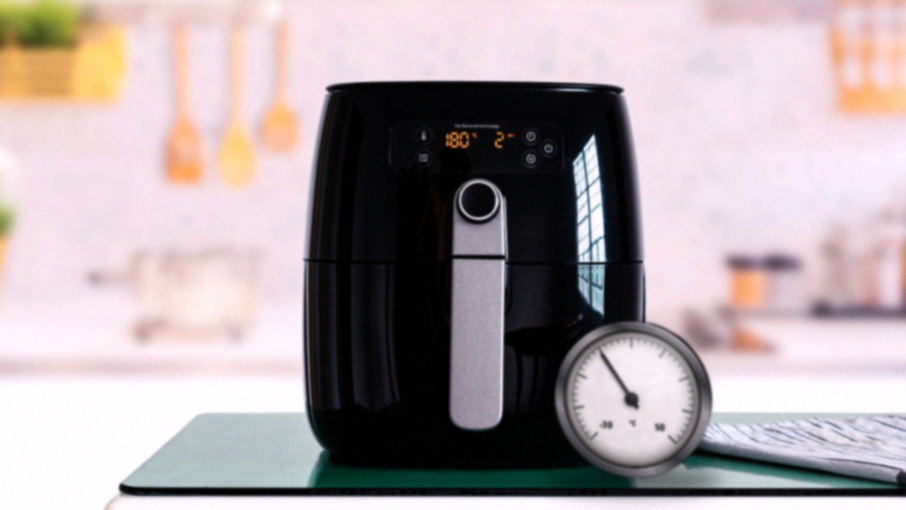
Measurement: 0 °C
